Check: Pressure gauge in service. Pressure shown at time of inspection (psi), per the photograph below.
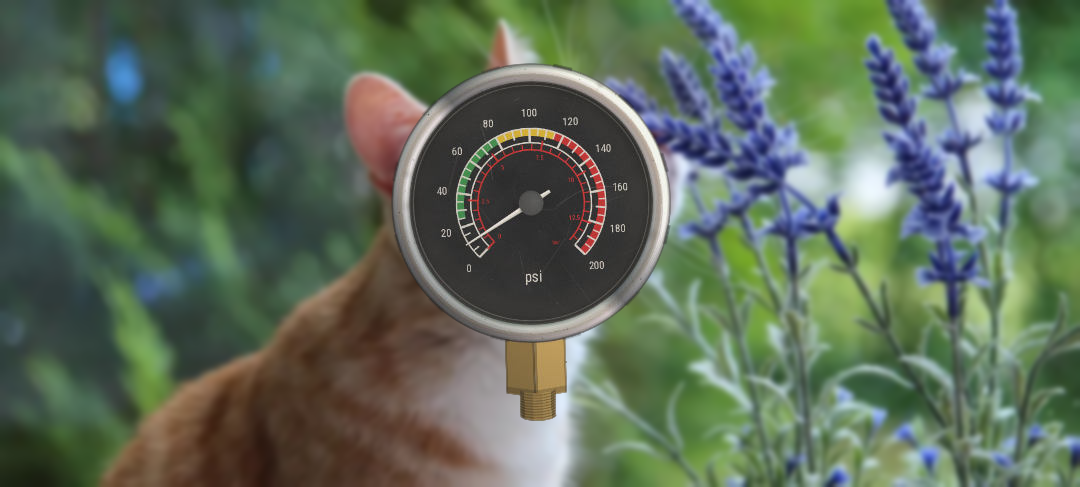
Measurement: 10 psi
